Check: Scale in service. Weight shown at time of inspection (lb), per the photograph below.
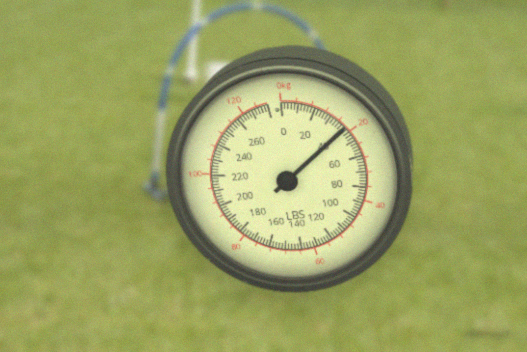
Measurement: 40 lb
